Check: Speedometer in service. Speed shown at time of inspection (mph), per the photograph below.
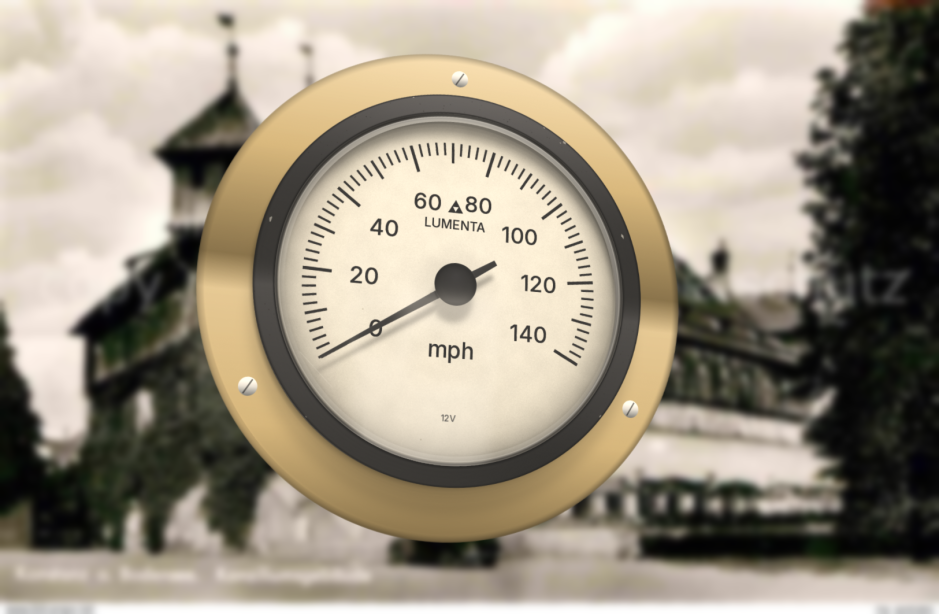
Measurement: 0 mph
